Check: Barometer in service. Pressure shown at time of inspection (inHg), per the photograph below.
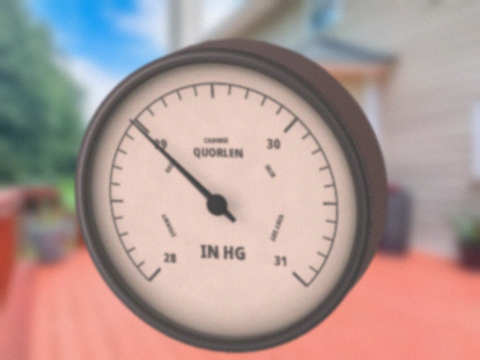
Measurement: 29 inHg
